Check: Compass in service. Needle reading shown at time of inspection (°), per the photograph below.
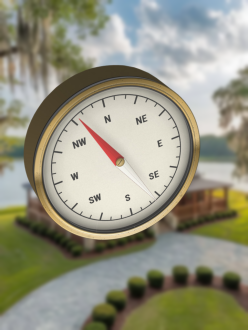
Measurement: 335 °
